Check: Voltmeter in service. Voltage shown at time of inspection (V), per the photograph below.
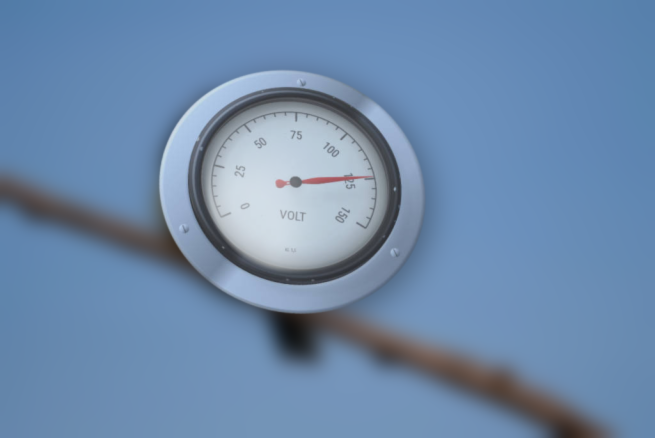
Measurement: 125 V
